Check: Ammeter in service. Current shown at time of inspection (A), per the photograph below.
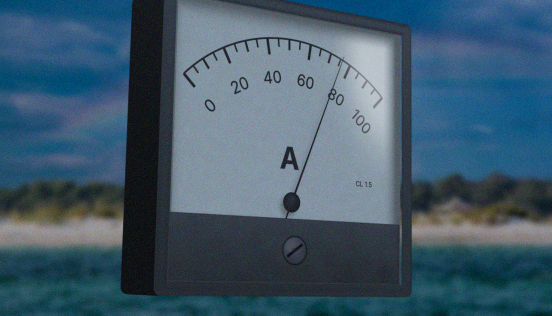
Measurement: 75 A
